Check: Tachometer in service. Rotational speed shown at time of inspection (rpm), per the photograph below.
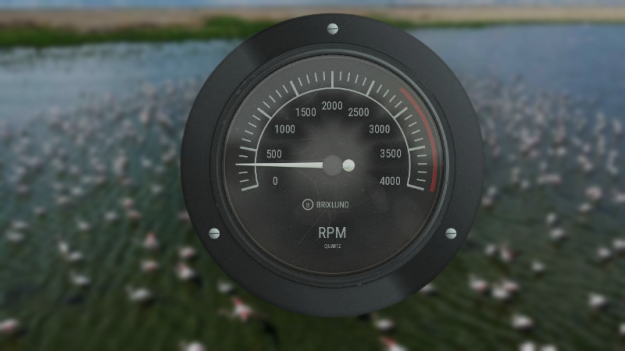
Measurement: 300 rpm
